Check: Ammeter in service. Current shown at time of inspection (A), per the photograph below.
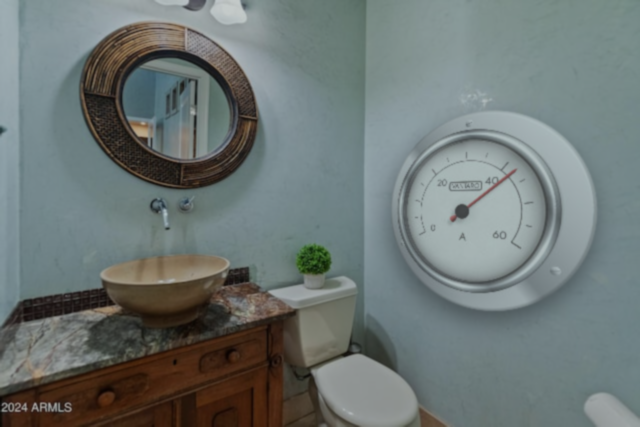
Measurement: 42.5 A
